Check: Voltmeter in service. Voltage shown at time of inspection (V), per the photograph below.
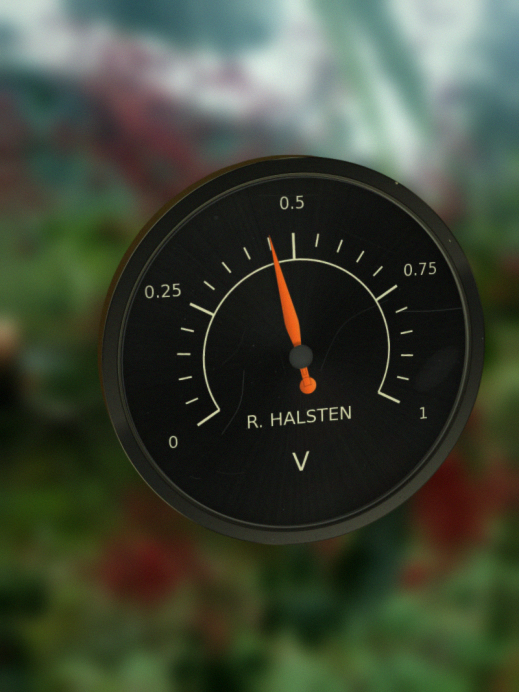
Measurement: 0.45 V
